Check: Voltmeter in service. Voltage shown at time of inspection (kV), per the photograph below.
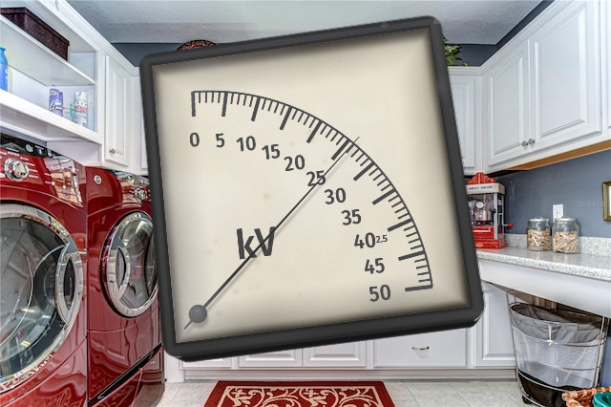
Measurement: 26 kV
